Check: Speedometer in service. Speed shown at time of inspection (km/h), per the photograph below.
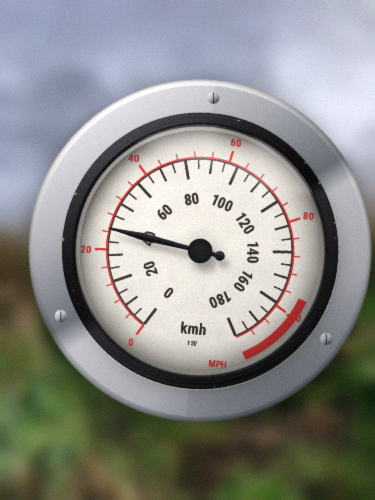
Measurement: 40 km/h
